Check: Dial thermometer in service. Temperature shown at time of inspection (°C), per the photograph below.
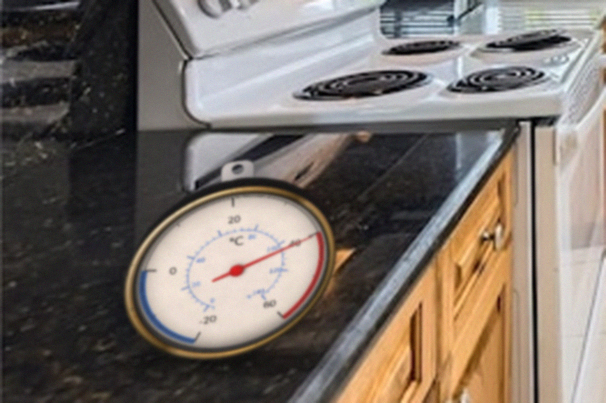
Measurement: 40 °C
